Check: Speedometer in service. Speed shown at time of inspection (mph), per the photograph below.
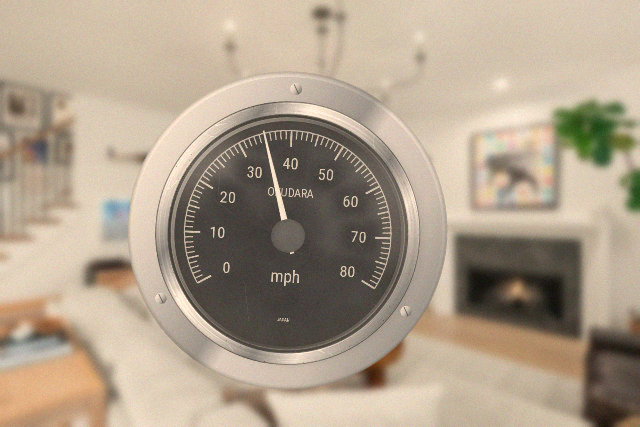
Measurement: 35 mph
